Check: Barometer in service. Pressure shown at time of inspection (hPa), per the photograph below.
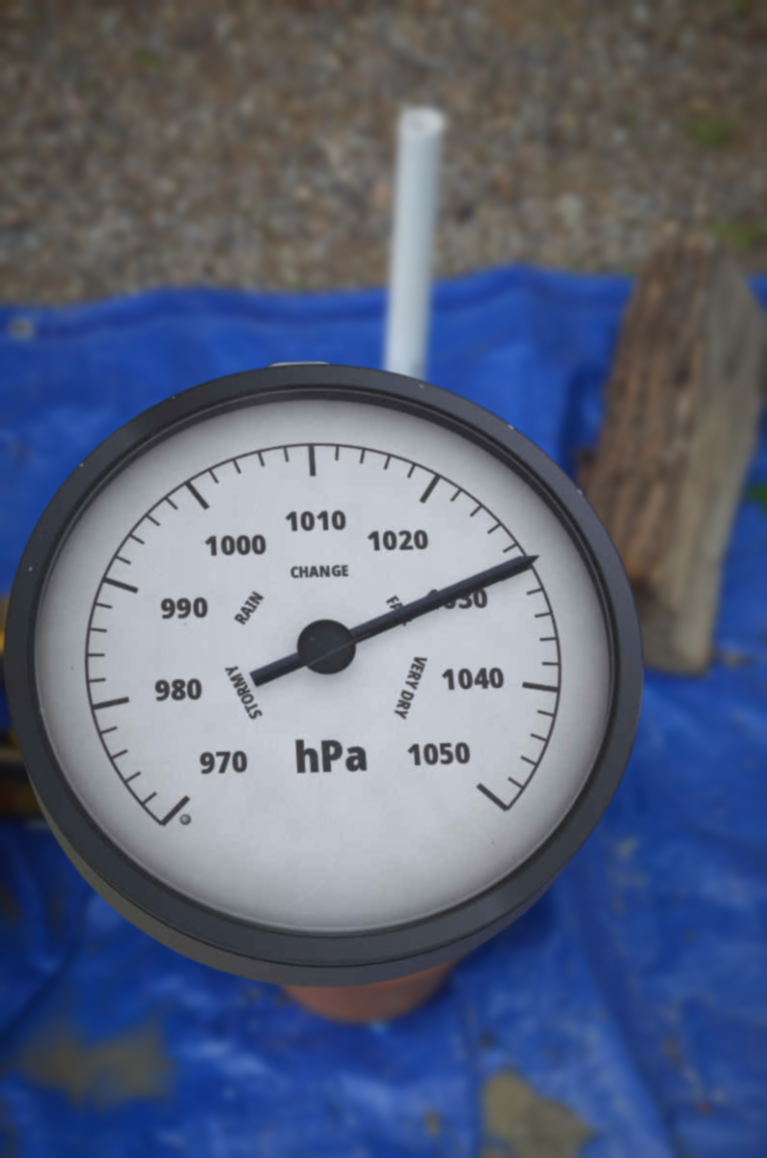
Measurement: 1030 hPa
